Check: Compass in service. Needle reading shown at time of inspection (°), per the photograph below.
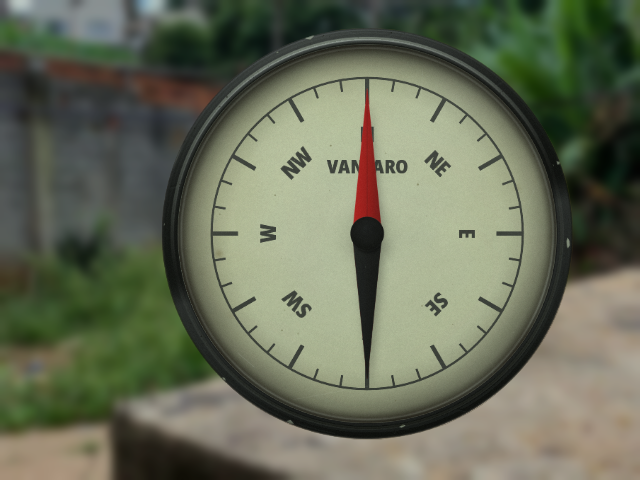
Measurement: 0 °
